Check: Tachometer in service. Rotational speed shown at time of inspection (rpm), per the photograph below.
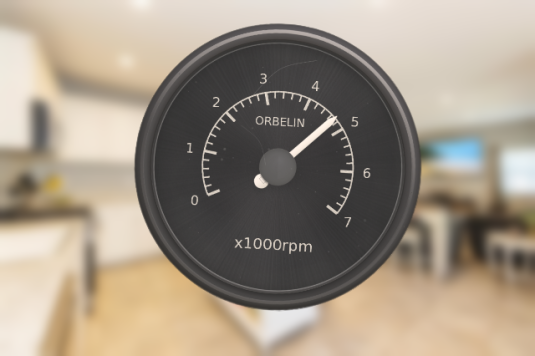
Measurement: 4700 rpm
